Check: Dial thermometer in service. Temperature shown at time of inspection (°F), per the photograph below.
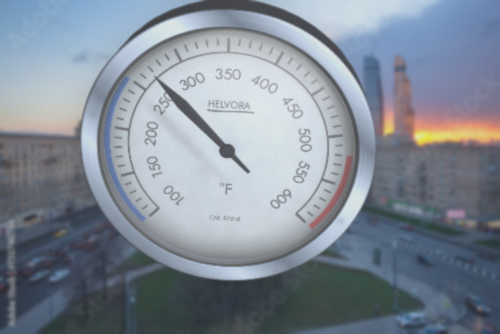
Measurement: 270 °F
